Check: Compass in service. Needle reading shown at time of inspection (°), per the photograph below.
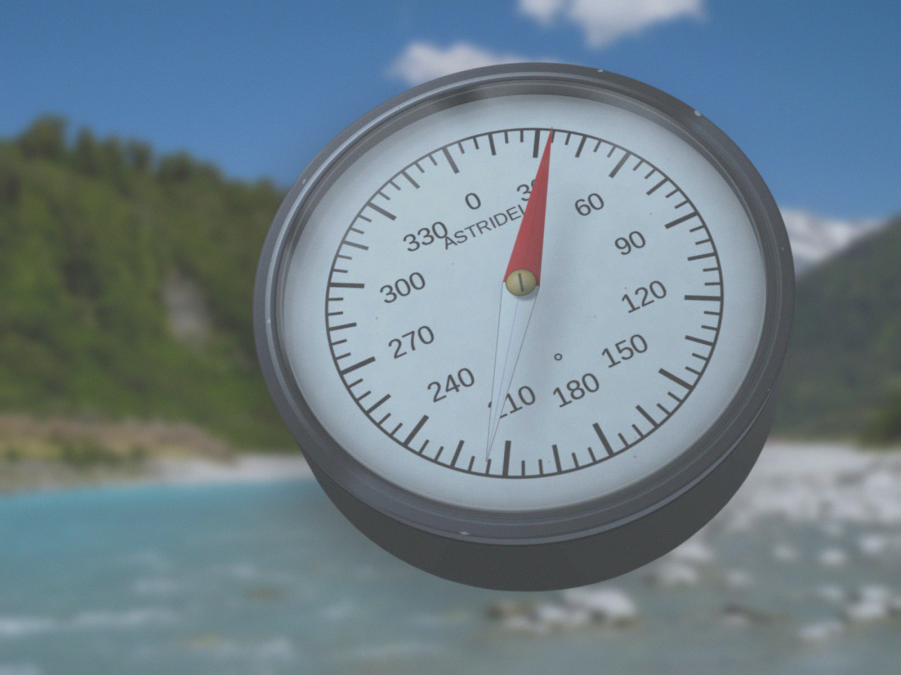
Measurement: 35 °
